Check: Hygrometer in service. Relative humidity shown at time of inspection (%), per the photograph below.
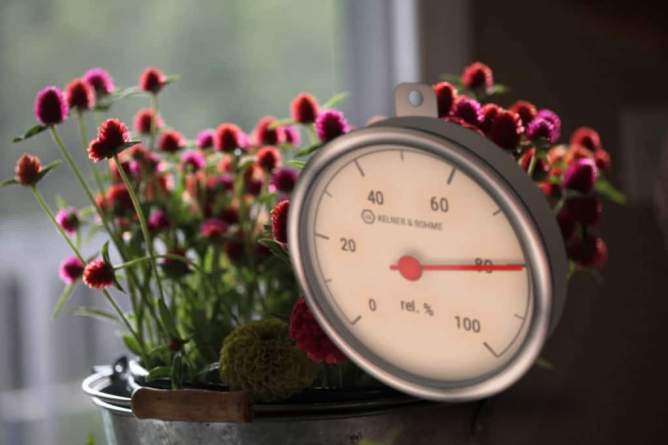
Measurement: 80 %
